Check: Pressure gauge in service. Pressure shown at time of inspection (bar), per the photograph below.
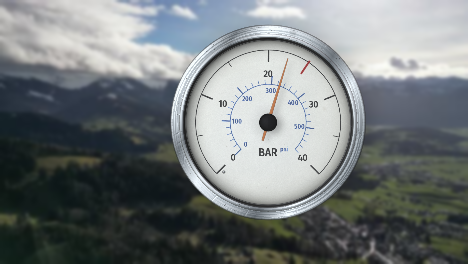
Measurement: 22.5 bar
